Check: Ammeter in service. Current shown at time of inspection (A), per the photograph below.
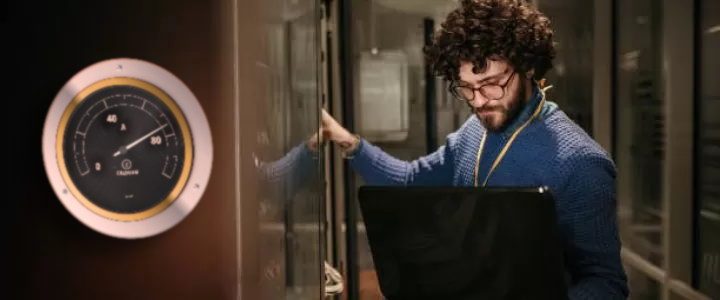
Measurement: 75 A
